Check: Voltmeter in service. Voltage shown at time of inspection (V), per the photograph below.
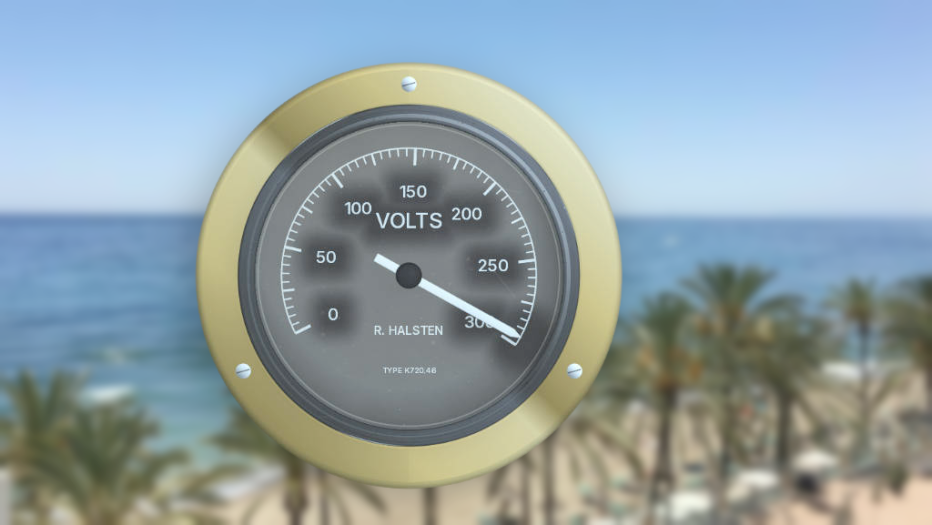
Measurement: 295 V
